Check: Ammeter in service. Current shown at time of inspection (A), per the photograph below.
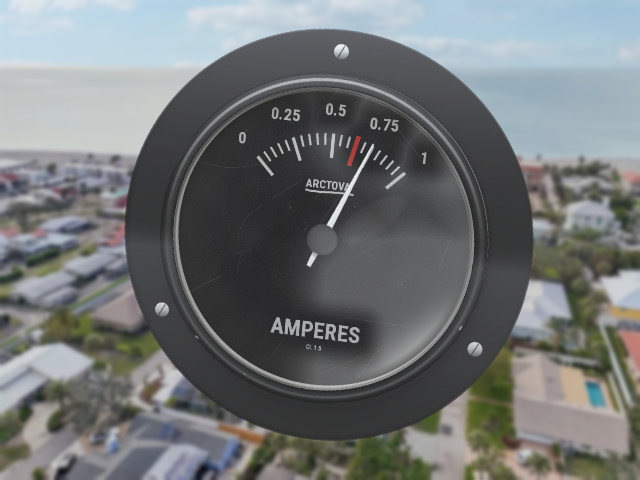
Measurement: 0.75 A
